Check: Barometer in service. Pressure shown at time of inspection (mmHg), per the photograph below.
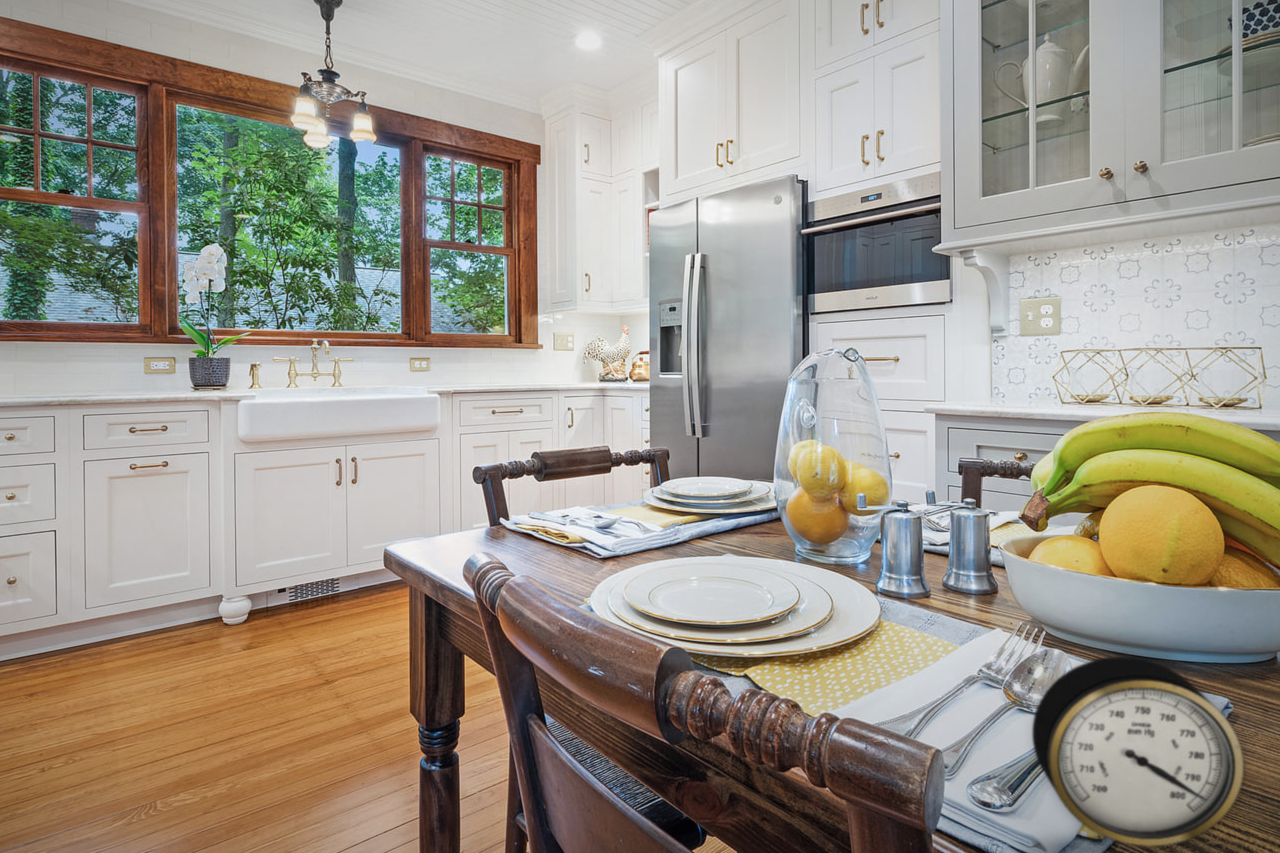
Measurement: 795 mmHg
